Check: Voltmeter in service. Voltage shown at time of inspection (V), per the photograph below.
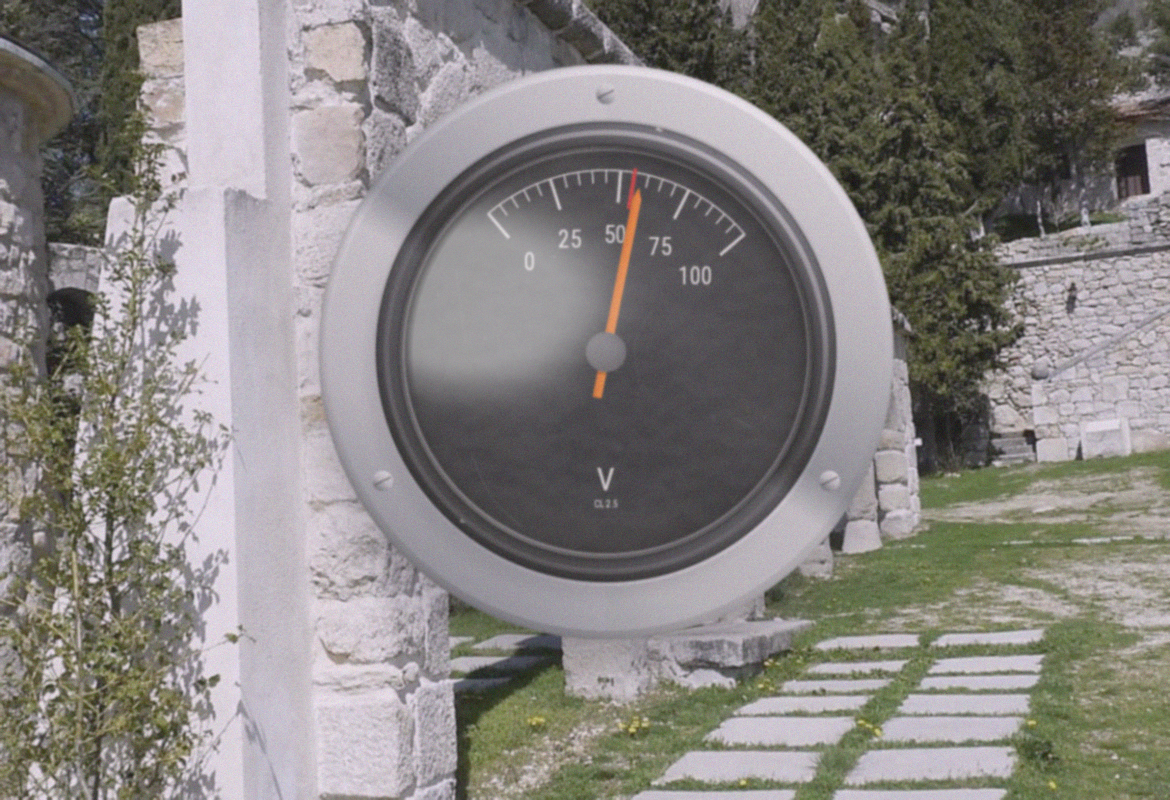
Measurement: 57.5 V
